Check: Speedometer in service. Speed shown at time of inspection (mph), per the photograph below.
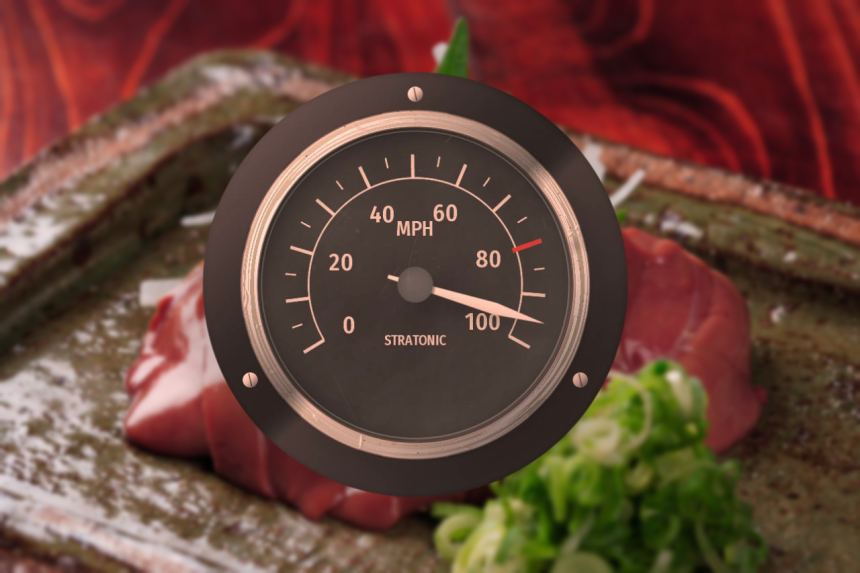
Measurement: 95 mph
